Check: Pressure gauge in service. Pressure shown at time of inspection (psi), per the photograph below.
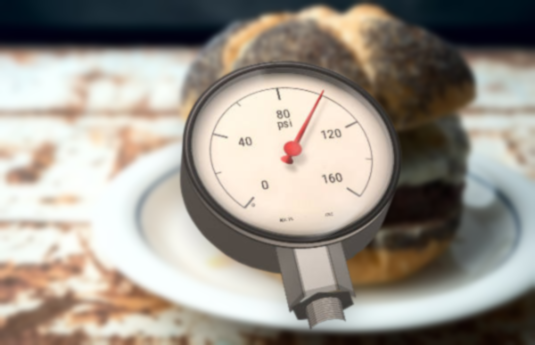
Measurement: 100 psi
